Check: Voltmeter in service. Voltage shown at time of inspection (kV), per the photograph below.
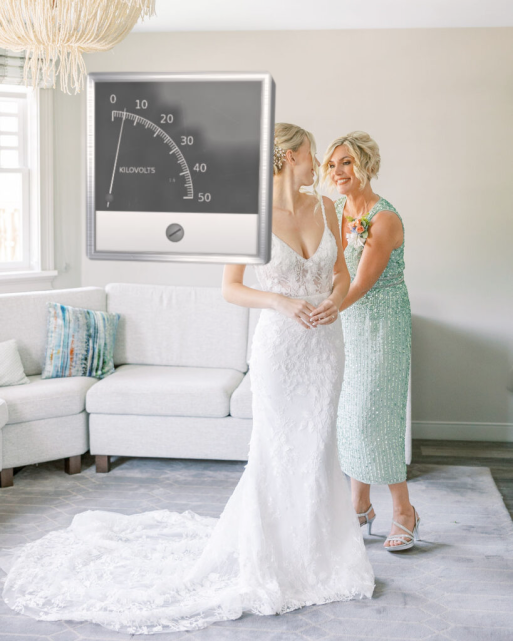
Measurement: 5 kV
